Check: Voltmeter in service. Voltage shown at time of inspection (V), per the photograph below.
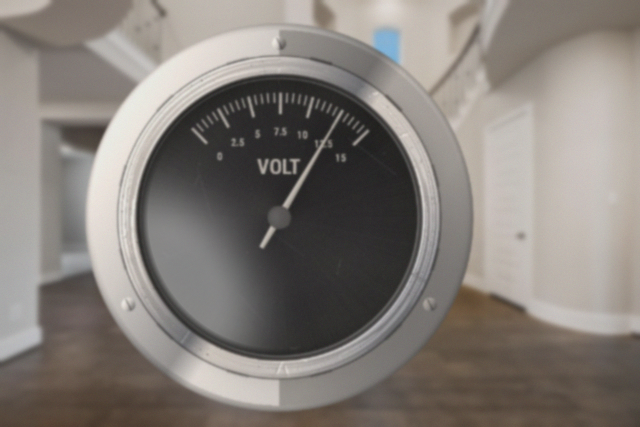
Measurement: 12.5 V
